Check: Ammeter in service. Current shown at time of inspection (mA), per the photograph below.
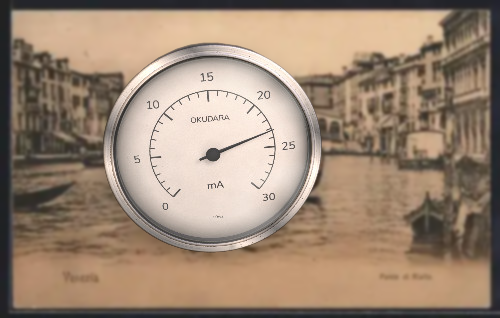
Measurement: 23 mA
